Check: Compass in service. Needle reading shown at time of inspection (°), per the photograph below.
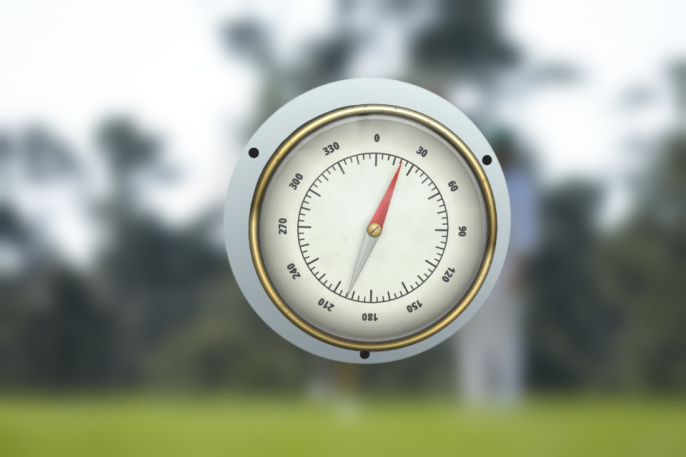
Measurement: 20 °
